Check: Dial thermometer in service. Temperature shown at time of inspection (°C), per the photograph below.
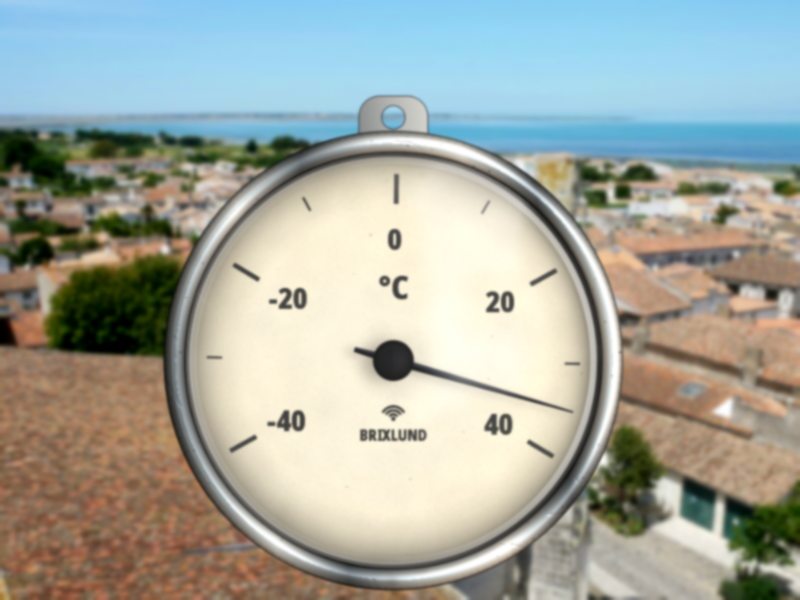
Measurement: 35 °C
